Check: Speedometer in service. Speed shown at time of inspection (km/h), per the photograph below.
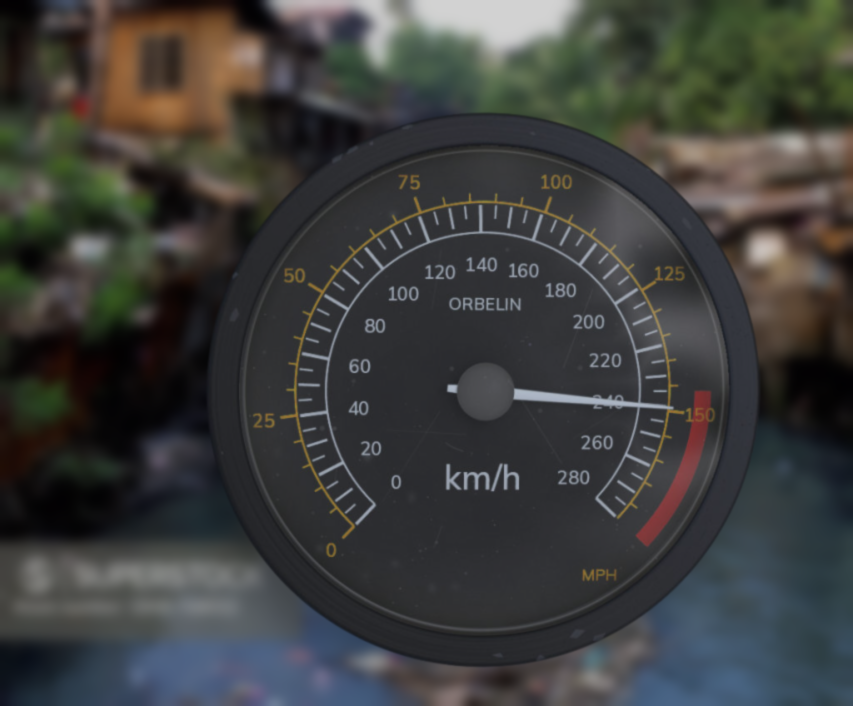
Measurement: 240 km/h
